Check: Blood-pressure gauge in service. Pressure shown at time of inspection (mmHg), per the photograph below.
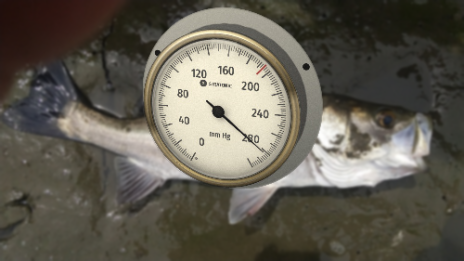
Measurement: 280 mmHg
